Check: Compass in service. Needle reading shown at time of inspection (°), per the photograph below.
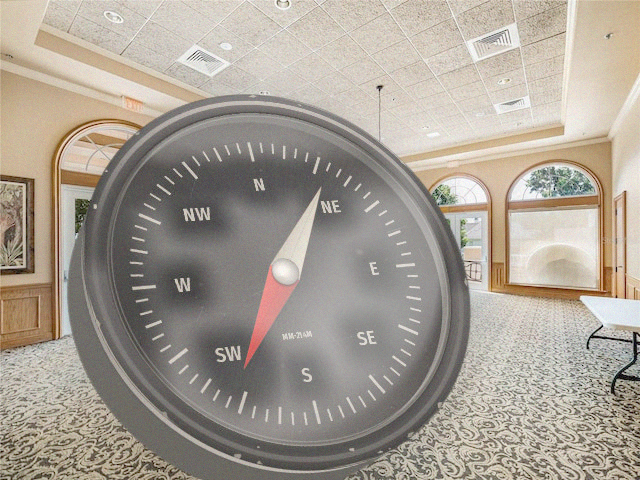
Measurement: 215 °
